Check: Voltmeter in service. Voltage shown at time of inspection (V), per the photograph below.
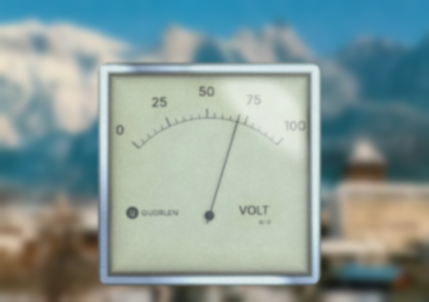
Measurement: 70 V
